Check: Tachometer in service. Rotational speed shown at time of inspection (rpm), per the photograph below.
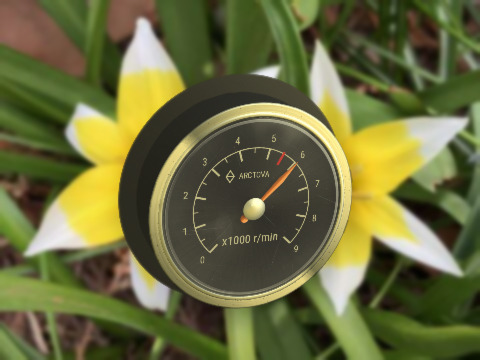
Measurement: 6000 rpm
